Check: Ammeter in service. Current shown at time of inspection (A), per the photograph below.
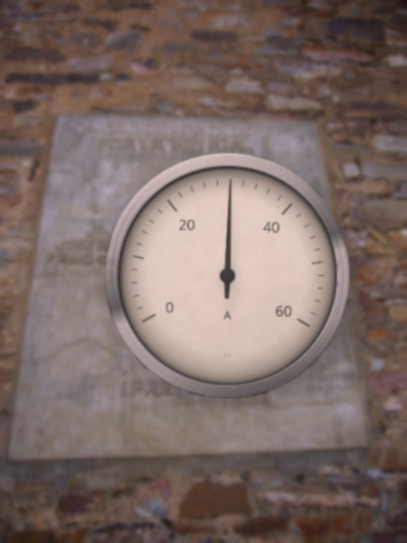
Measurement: 30 A
